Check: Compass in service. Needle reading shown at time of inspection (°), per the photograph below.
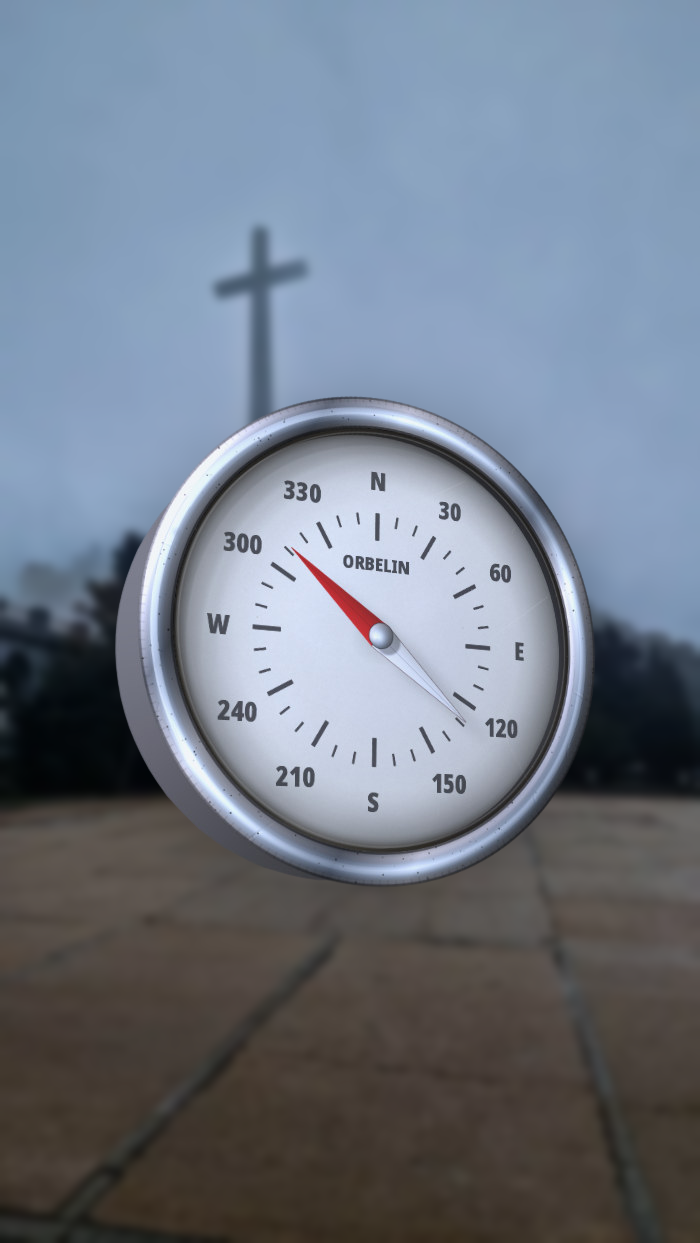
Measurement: 310 °
